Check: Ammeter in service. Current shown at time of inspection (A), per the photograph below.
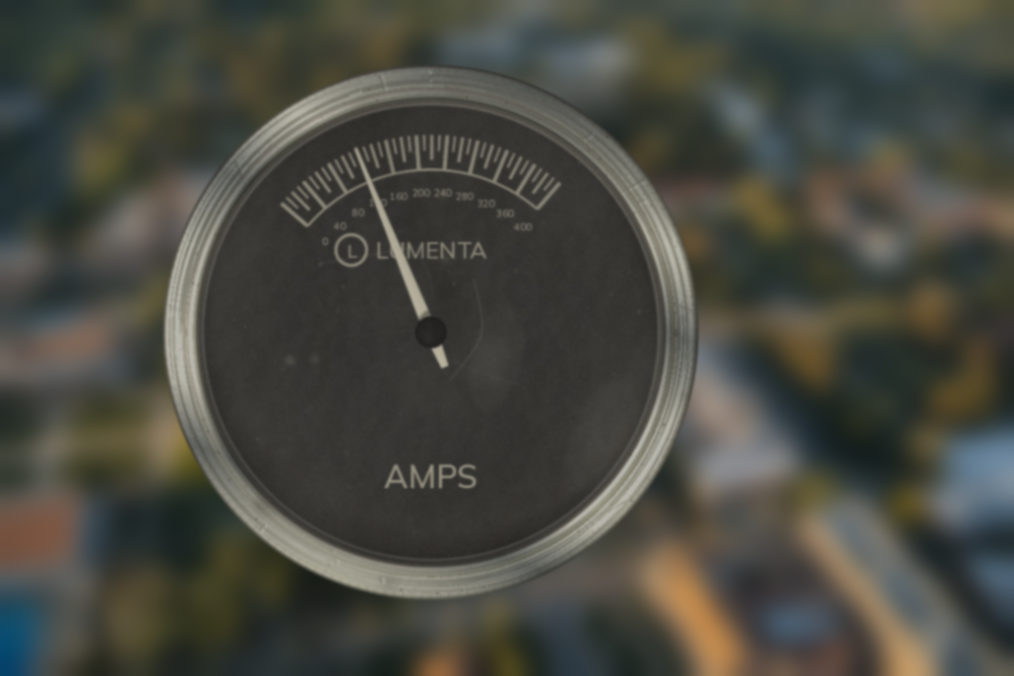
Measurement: 120 A
